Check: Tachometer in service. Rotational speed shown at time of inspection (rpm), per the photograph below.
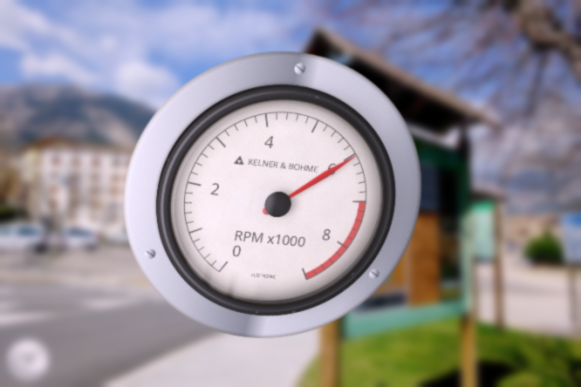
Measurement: 6000 rpm
